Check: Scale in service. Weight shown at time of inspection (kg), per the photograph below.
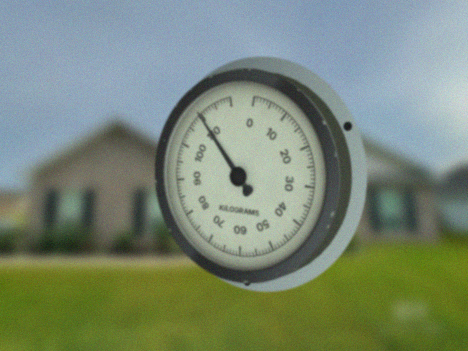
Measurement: 110 kg
